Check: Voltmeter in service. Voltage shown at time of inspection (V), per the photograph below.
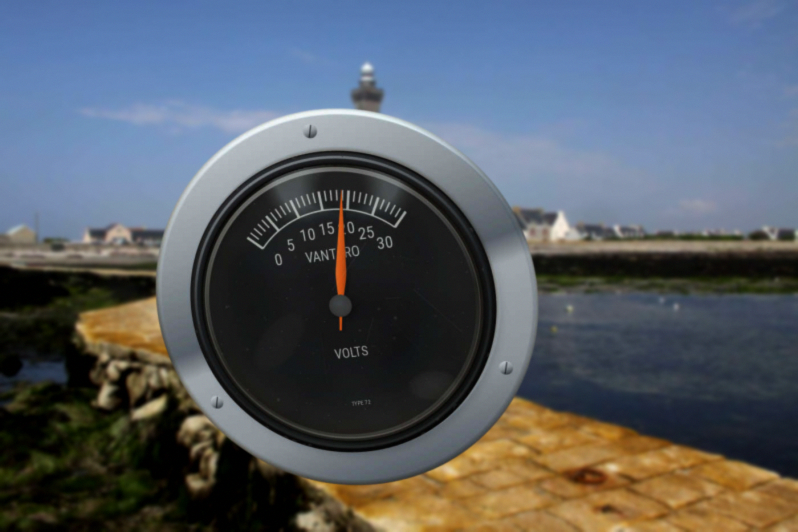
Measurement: 19 V
